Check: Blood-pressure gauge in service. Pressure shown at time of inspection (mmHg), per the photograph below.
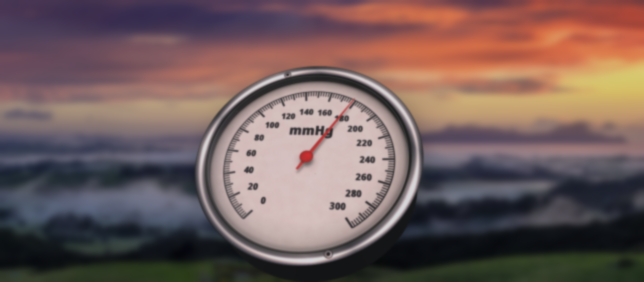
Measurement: 180 mmHg
